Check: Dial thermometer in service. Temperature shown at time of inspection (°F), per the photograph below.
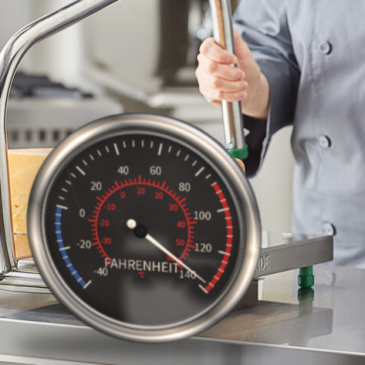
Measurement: 136 °F
